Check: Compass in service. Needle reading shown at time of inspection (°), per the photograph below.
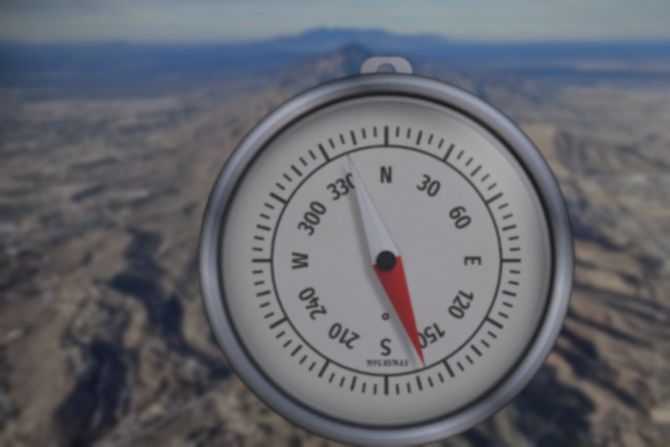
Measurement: 160 °
